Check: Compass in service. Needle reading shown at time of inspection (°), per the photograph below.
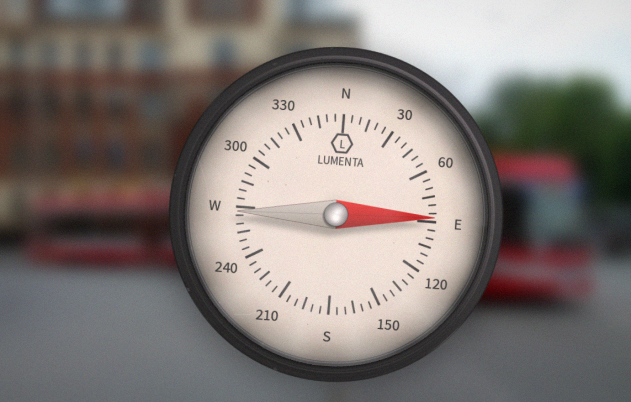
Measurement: 87.5 °
